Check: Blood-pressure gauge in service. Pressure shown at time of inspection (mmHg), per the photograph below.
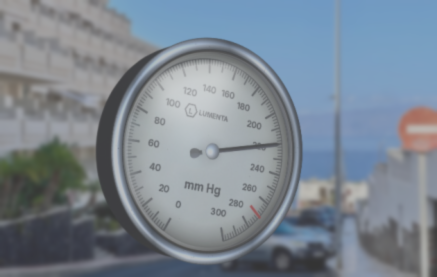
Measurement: 220 mmHg
